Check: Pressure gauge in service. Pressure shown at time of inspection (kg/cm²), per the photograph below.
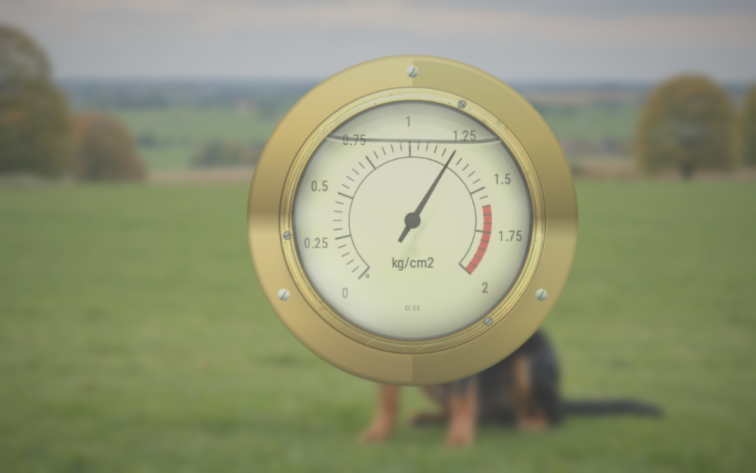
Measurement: 1.25 kg/cm²
